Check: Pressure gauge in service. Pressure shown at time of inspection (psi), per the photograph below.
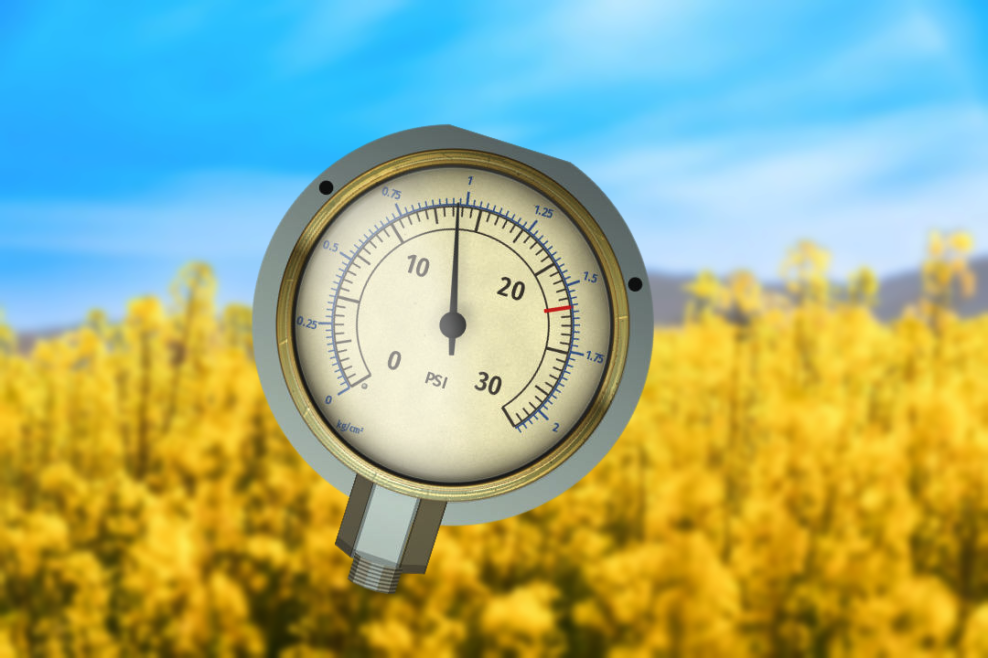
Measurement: 13.75 psi
